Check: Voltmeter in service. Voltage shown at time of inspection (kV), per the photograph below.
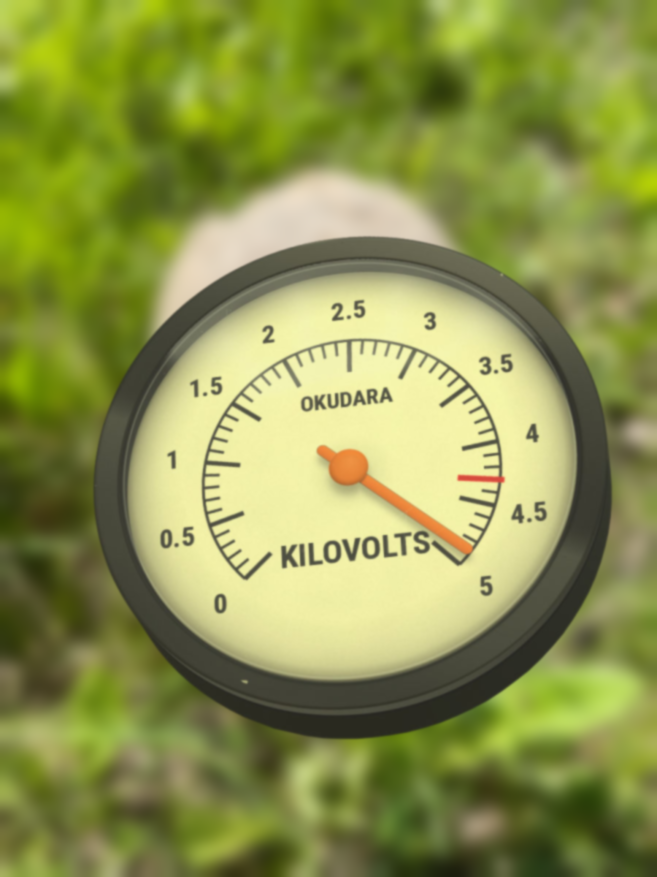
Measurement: 4.9 kV
